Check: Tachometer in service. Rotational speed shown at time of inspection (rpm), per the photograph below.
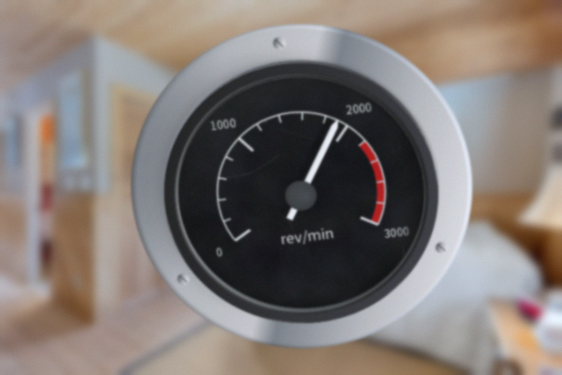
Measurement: 1900 rpm
